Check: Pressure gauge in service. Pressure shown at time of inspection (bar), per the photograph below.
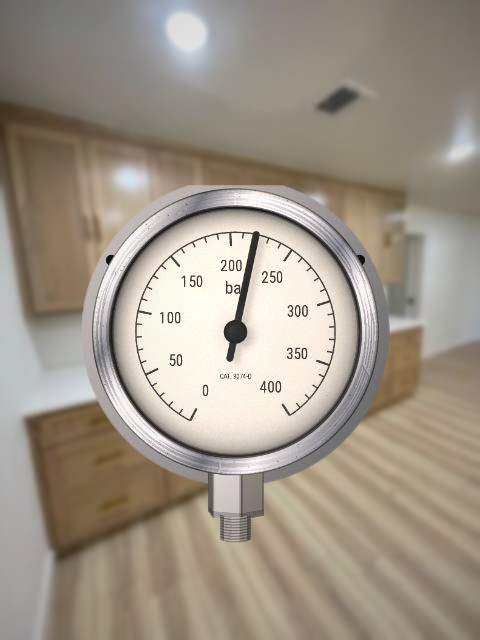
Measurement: 220 bar
